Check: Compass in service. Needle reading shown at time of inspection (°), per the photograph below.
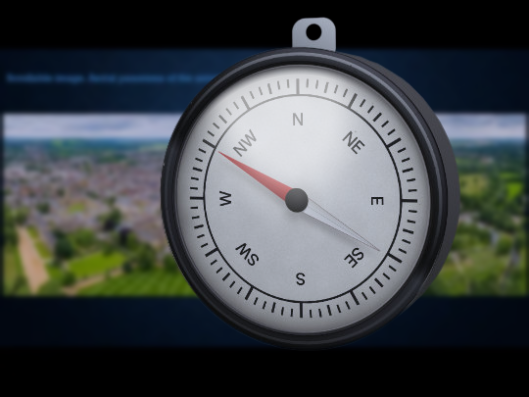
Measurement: 300 °
